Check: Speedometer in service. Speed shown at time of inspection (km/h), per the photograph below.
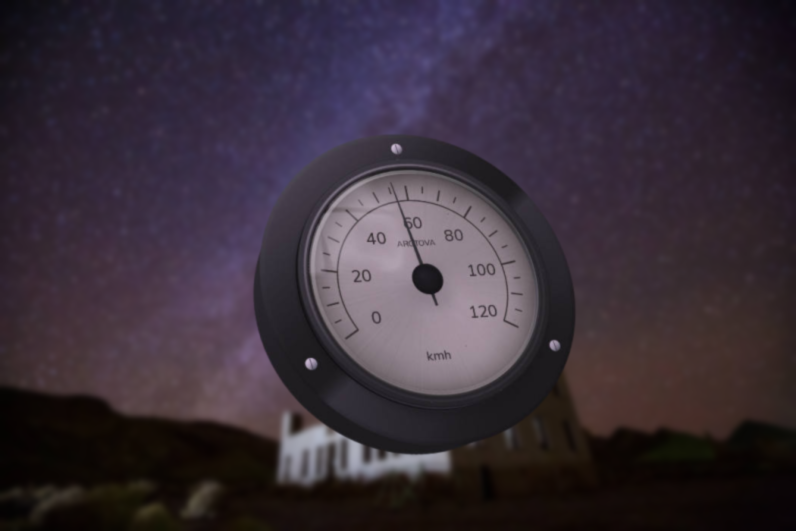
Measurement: 55 km/h
